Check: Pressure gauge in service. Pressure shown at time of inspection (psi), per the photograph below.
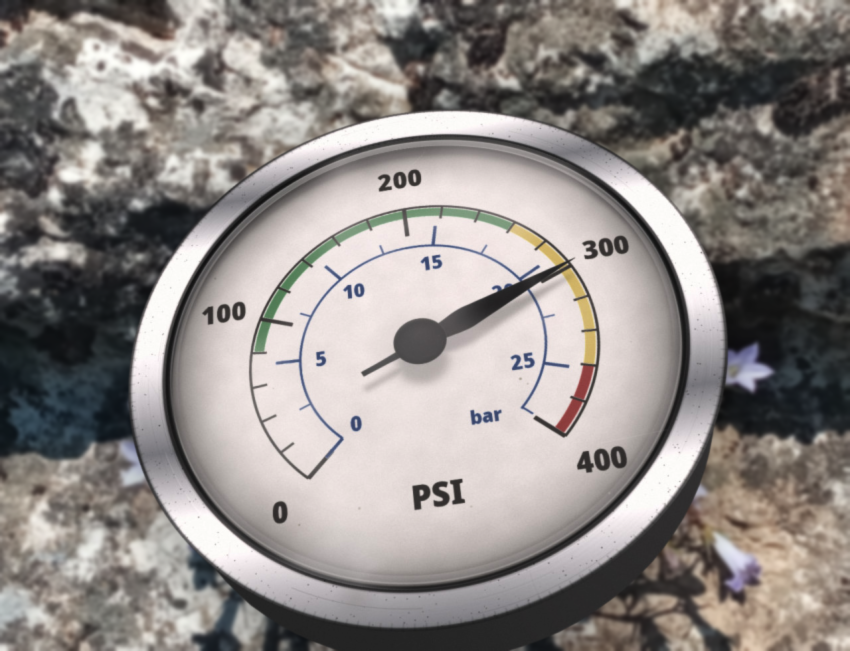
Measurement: 300 psi
